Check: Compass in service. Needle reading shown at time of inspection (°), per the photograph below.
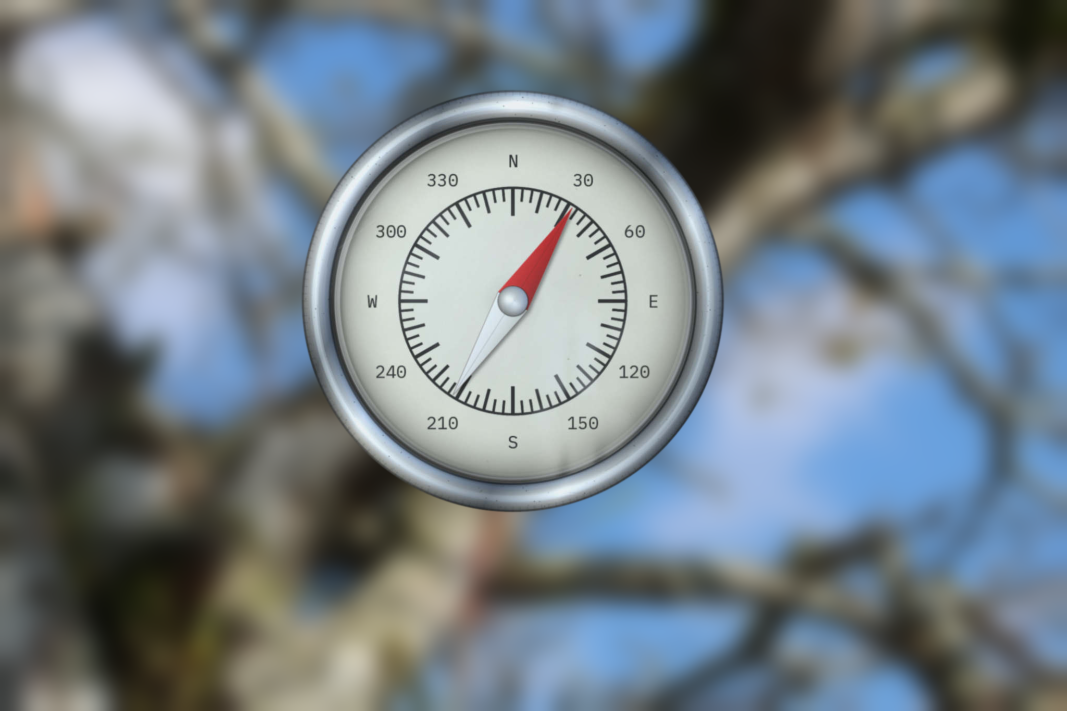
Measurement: 32.5 °
